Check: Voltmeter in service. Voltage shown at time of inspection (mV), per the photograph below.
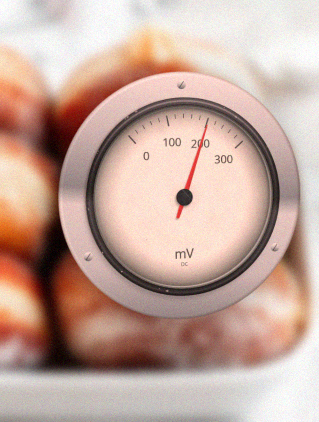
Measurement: 200 mV
